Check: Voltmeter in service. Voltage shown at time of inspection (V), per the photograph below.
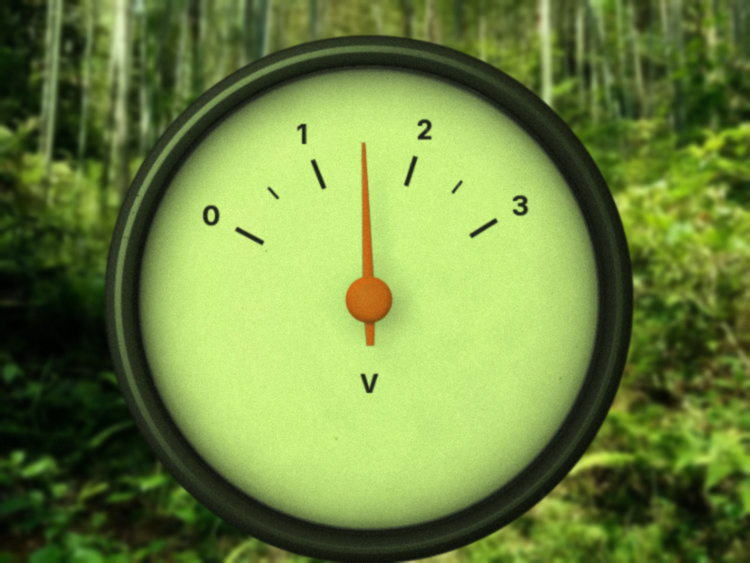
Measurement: 1.5 V
